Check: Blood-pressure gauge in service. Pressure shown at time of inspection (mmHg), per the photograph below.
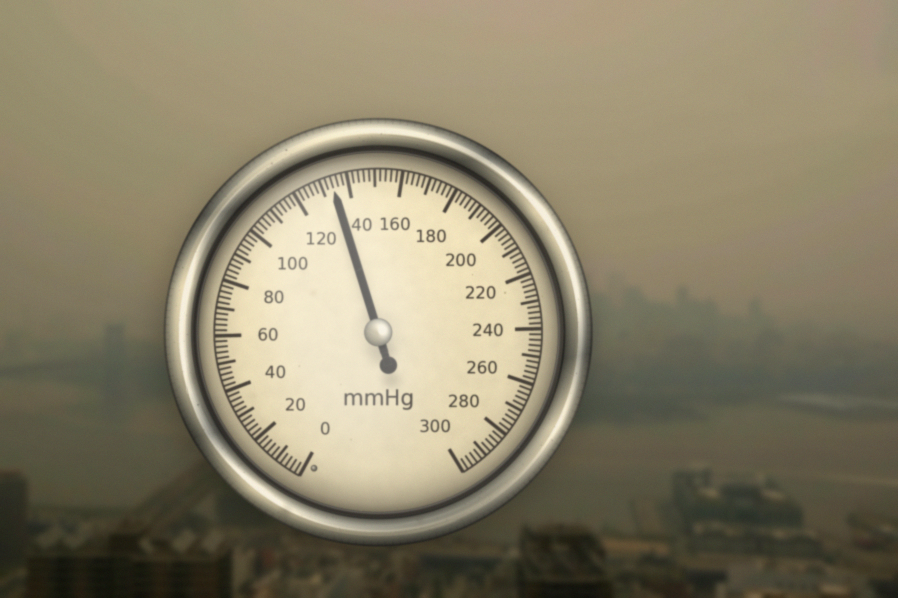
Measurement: 134 mmHg
